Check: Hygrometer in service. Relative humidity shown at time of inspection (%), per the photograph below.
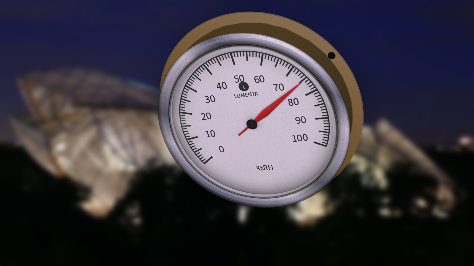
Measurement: 75 %
